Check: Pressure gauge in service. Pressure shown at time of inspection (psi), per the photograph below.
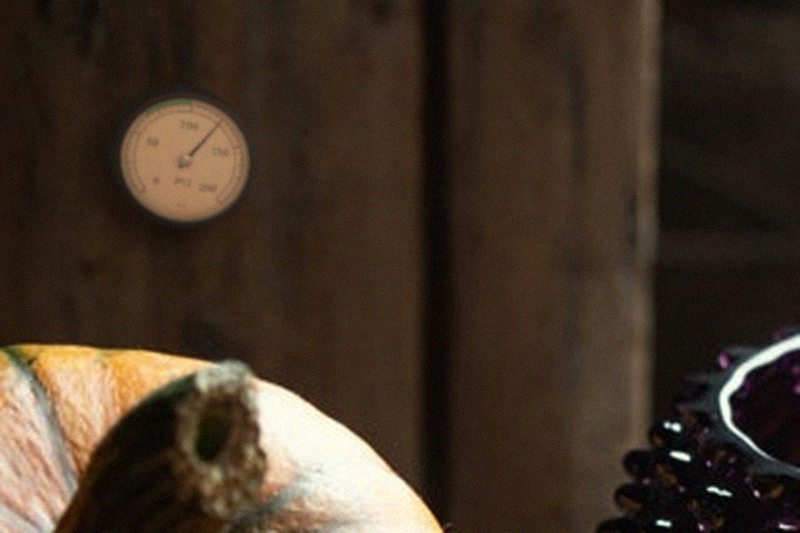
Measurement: 125 psi
